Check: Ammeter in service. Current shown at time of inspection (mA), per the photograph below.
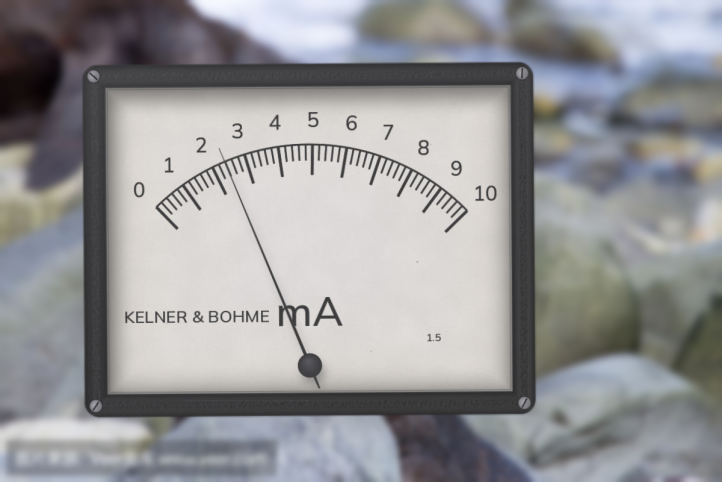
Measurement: 2.4 mA
